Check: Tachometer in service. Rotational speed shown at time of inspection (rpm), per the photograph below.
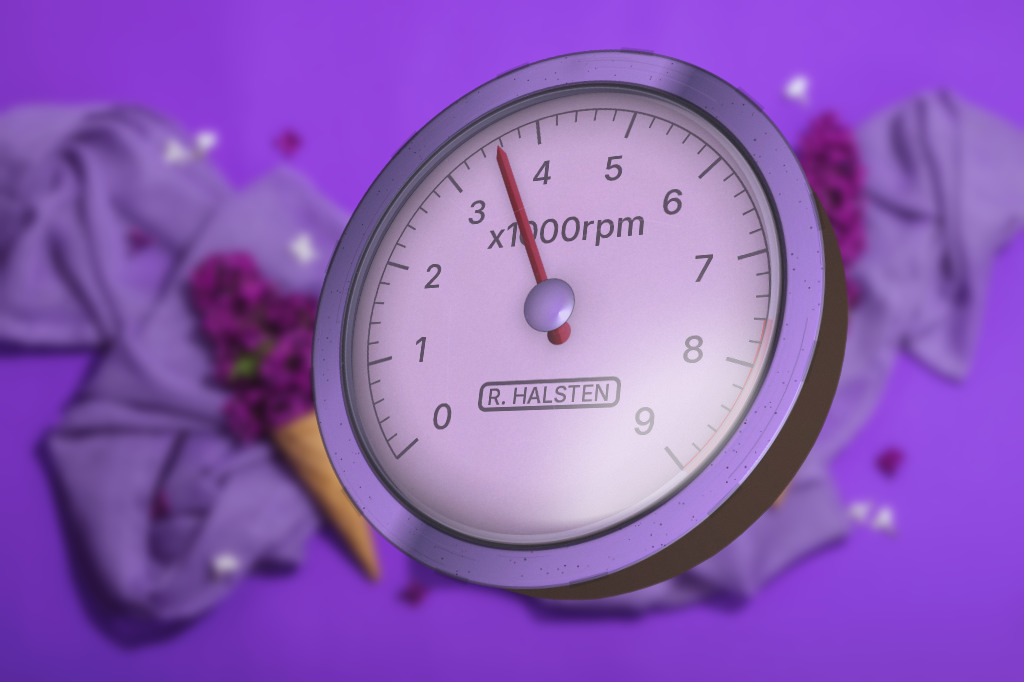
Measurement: 3600 rpm
